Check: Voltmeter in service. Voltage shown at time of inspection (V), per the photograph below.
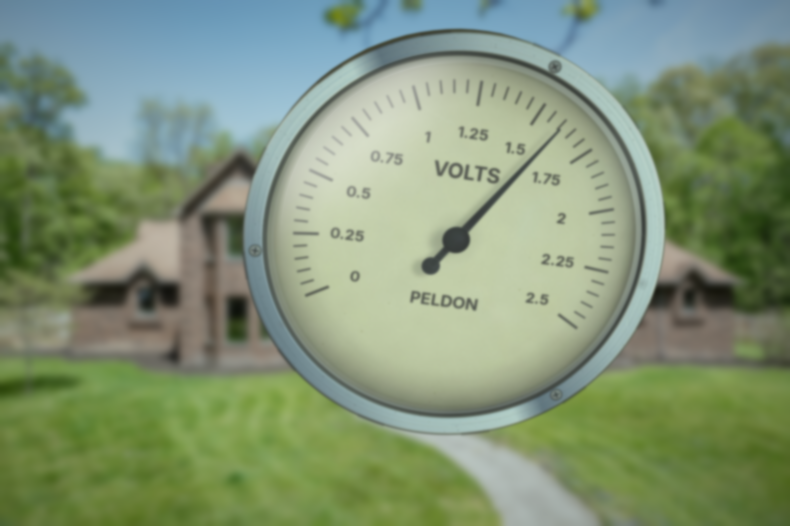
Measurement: 1.6 V
